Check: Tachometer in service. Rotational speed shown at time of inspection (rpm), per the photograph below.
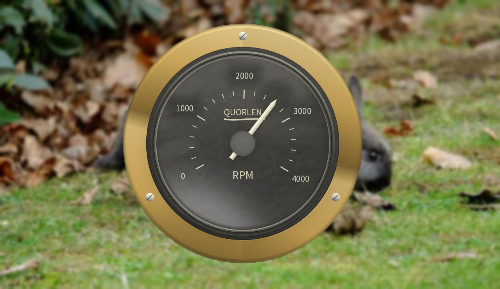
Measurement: 2600 rpm
